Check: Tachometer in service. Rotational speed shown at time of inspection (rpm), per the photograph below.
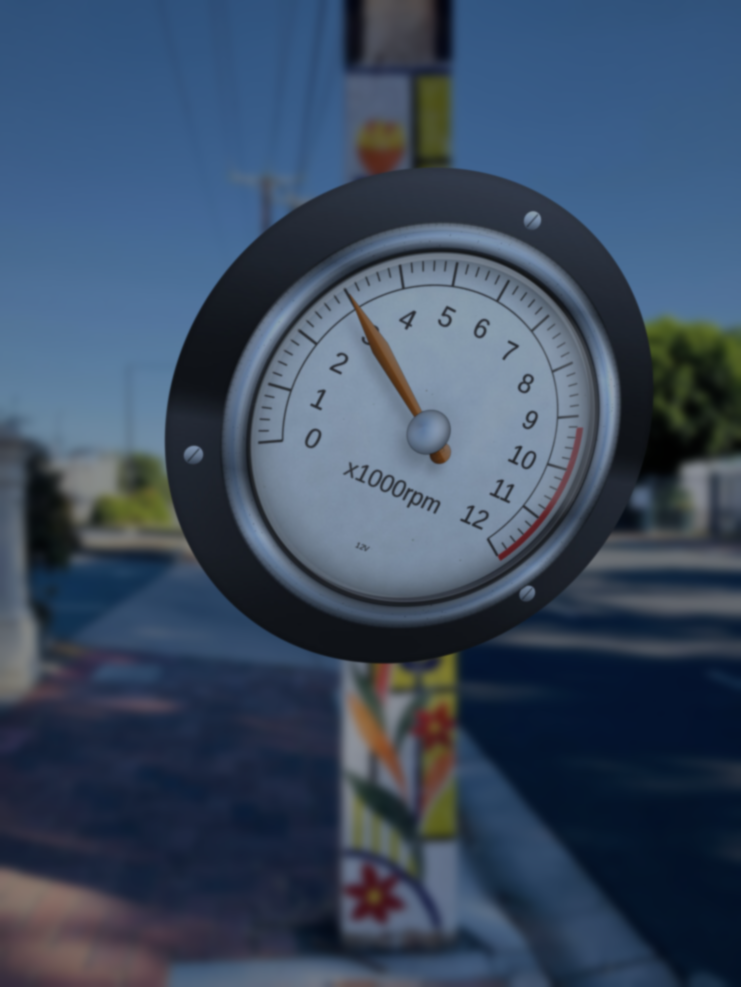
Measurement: 3000 rpm
